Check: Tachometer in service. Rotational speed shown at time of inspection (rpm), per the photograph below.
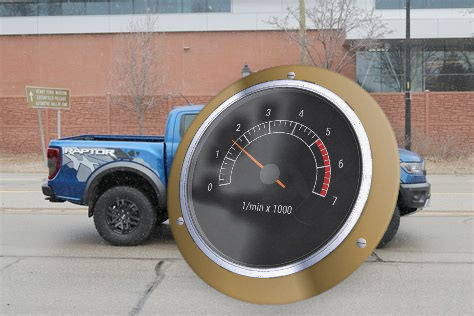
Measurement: 1600 rpm
